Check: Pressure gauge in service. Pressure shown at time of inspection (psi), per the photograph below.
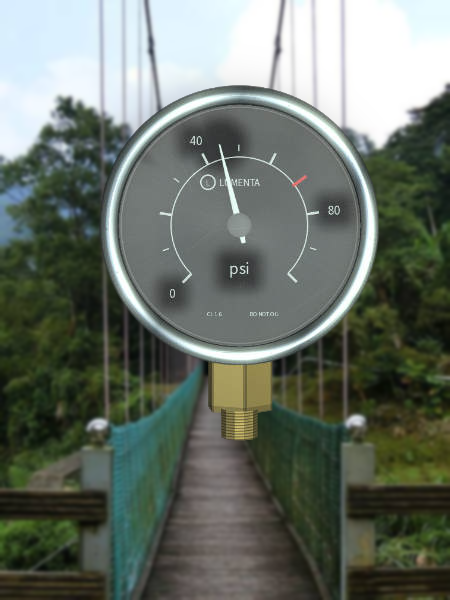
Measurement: 45 psi
